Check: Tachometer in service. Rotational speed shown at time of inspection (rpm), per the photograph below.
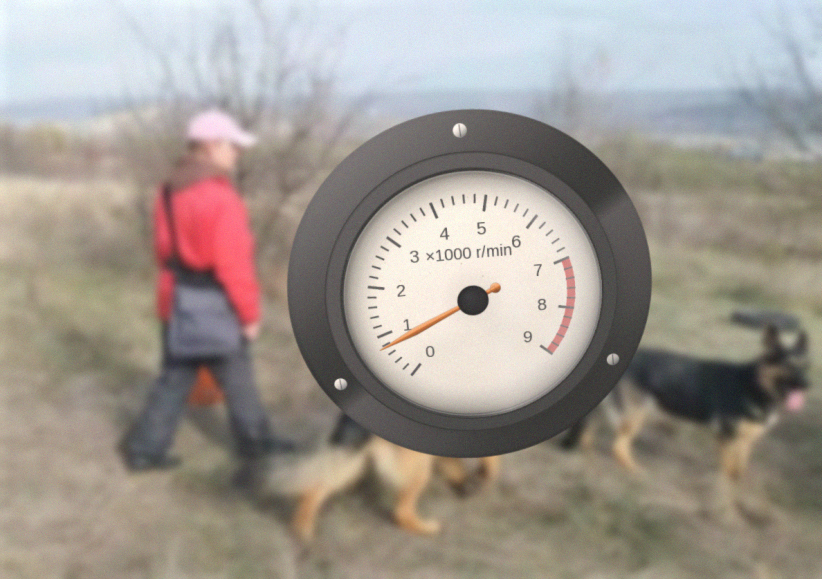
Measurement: 800 rpm
